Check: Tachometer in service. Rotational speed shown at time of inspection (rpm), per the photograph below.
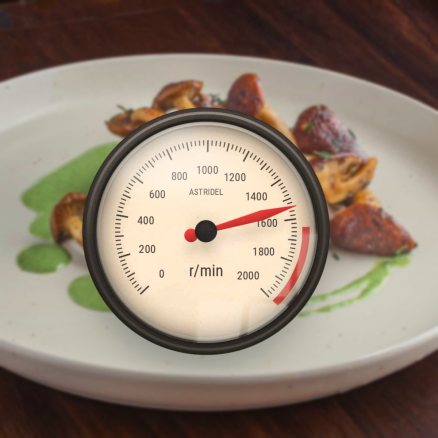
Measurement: 1540 rpm
